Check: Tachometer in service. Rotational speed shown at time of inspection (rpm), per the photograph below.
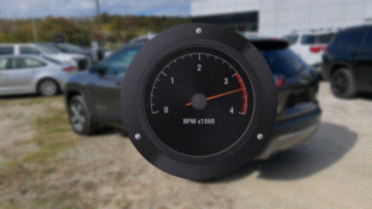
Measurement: 3400 rpm
